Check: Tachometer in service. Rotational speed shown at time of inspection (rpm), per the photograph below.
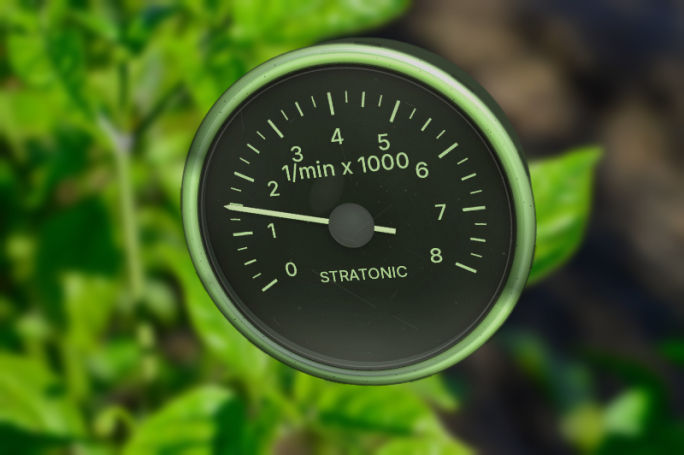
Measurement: 1500 rpm
